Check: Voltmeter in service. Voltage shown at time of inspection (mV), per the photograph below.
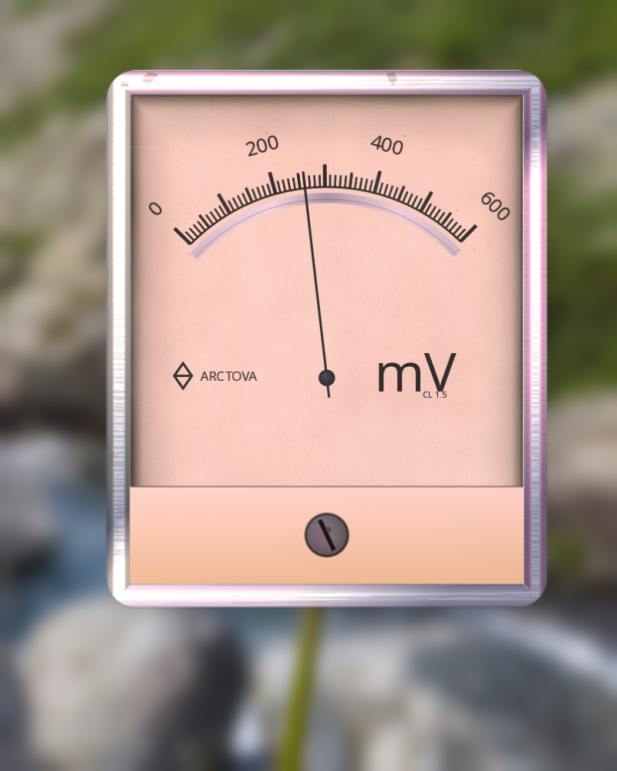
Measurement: 260 mV
